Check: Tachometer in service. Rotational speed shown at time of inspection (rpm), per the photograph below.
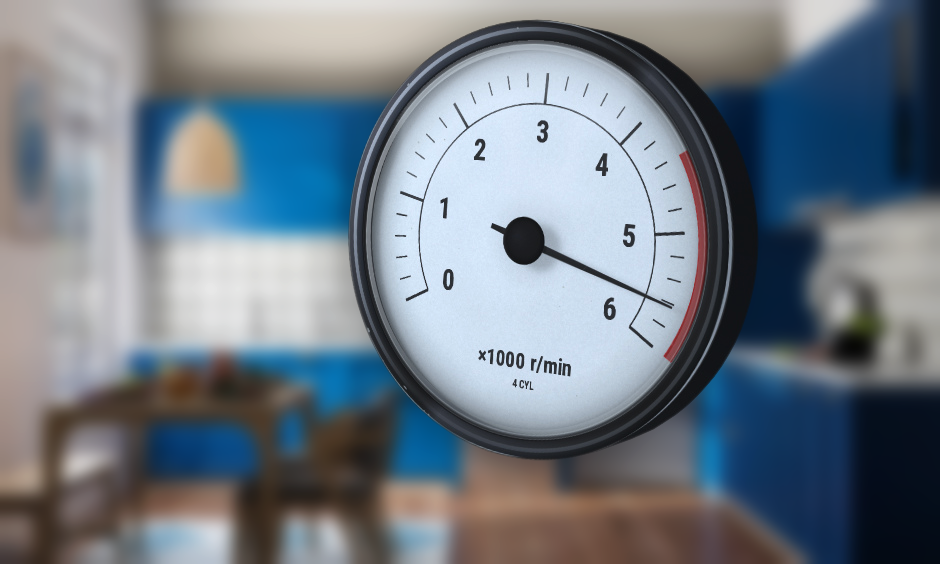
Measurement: 5600 rpm
